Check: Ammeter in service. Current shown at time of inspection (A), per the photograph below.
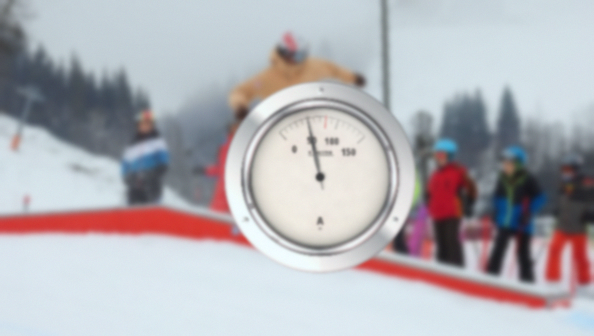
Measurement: 50 A
